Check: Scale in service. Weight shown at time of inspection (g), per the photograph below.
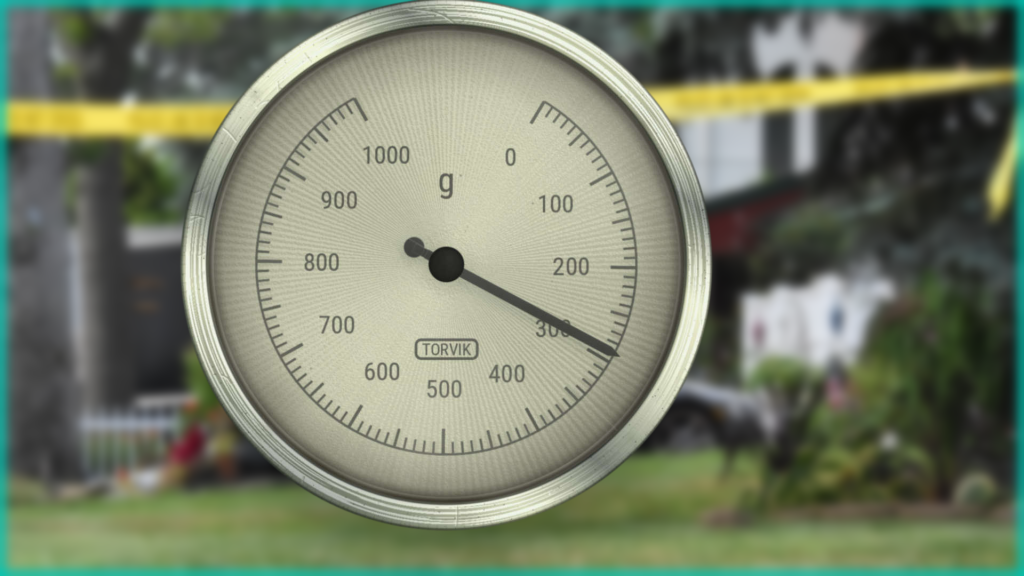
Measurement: 290 g
